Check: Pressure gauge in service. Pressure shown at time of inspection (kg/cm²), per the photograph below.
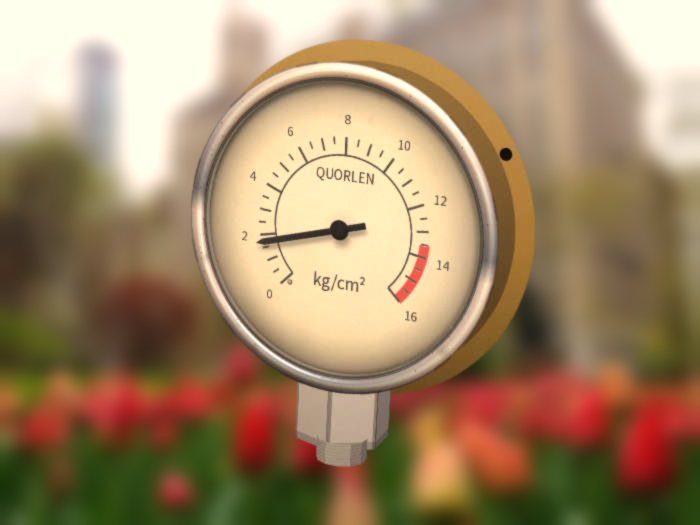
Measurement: 1.75 kg/cm²
